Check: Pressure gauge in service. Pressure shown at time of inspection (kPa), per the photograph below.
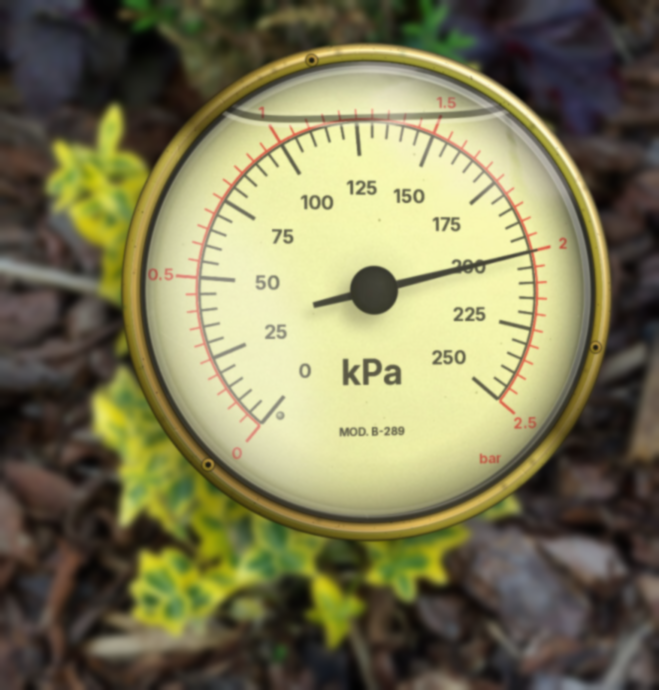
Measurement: 200 kPa
